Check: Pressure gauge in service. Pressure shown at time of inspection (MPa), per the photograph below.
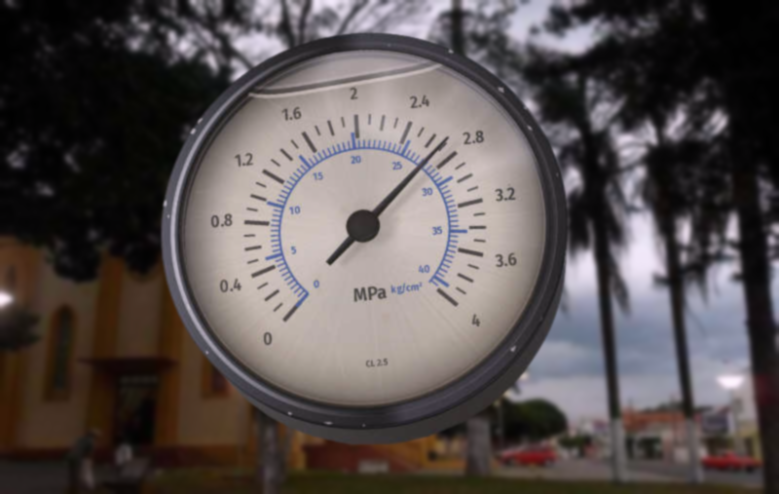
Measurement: 2.7 MPa
